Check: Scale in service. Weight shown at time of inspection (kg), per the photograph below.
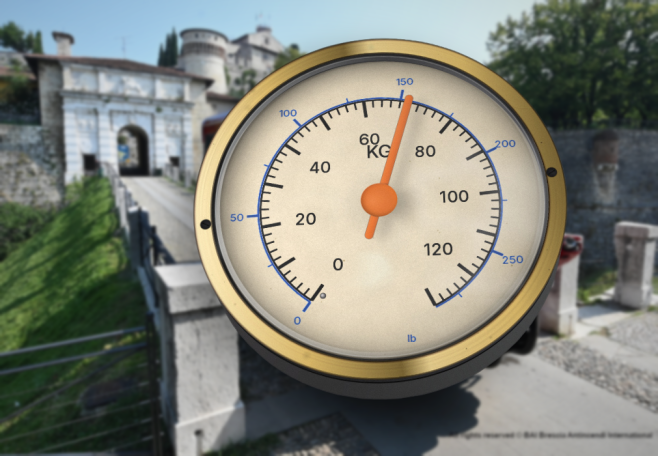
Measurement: 70 kg
